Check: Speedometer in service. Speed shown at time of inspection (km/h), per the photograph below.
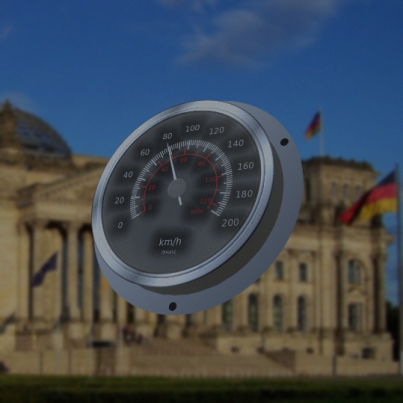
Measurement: 80 km/h
